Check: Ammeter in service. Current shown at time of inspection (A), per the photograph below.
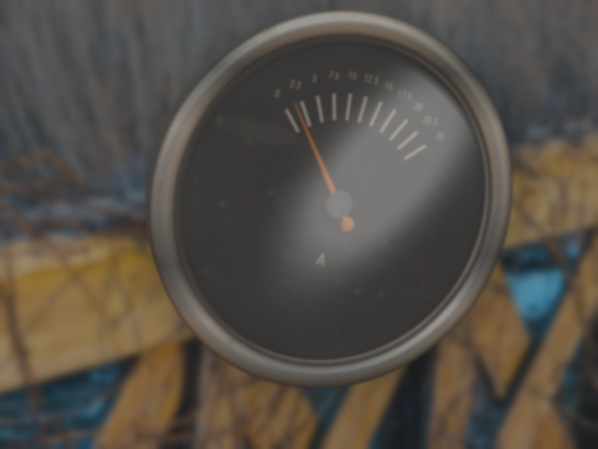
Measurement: 1.25 A
